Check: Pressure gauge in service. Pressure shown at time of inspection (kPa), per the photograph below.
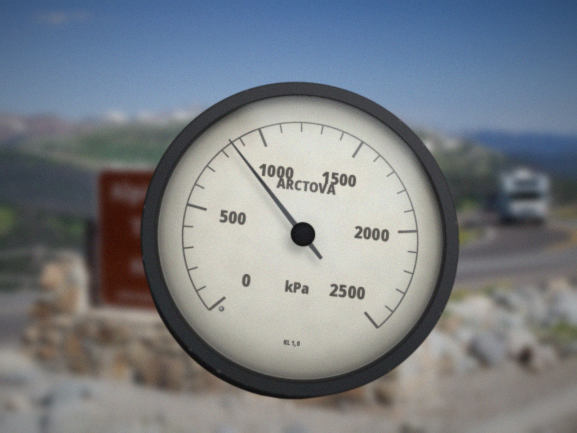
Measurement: 850 kPa
